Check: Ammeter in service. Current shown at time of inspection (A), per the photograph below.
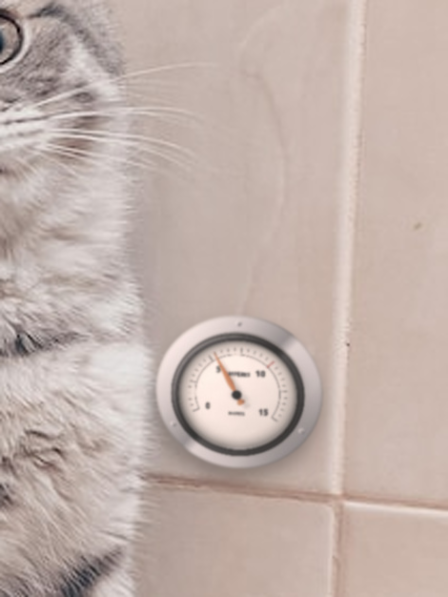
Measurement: 5.5 A
